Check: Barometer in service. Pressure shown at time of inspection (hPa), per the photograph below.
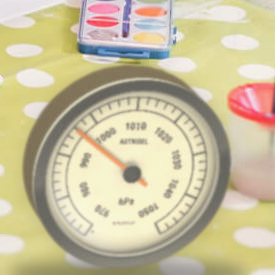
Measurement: 996 hPa
